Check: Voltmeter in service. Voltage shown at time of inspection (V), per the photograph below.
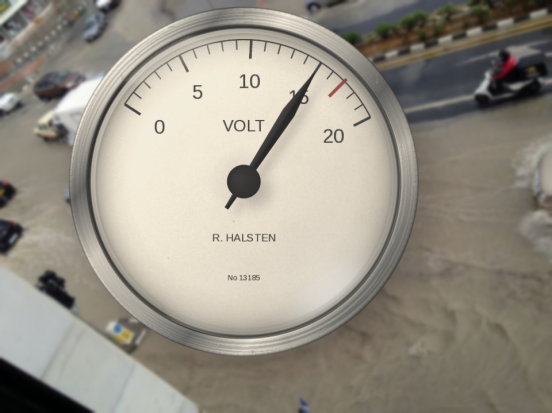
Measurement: 15 V
